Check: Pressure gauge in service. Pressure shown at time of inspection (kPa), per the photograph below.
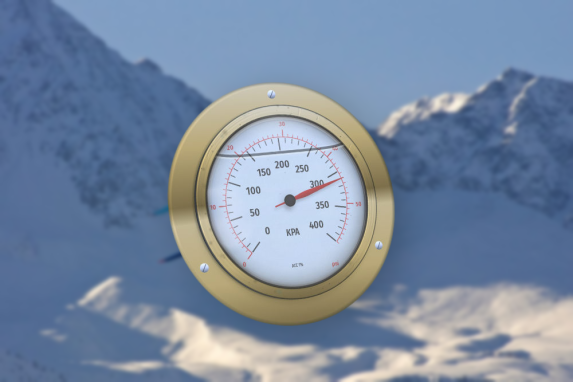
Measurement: 310 kPa
